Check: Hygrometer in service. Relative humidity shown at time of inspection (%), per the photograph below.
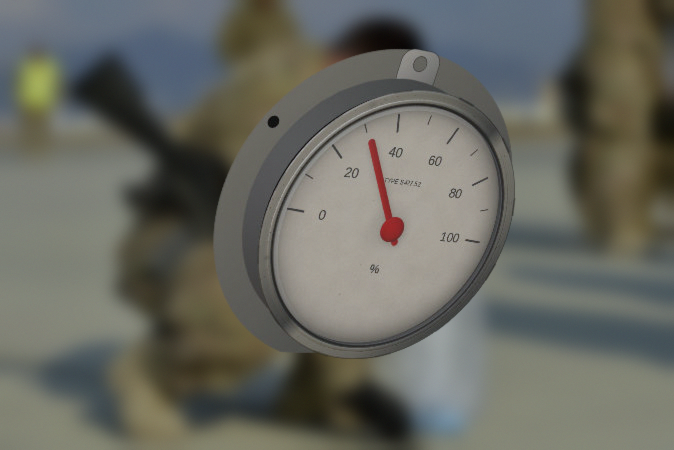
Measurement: 30 %
